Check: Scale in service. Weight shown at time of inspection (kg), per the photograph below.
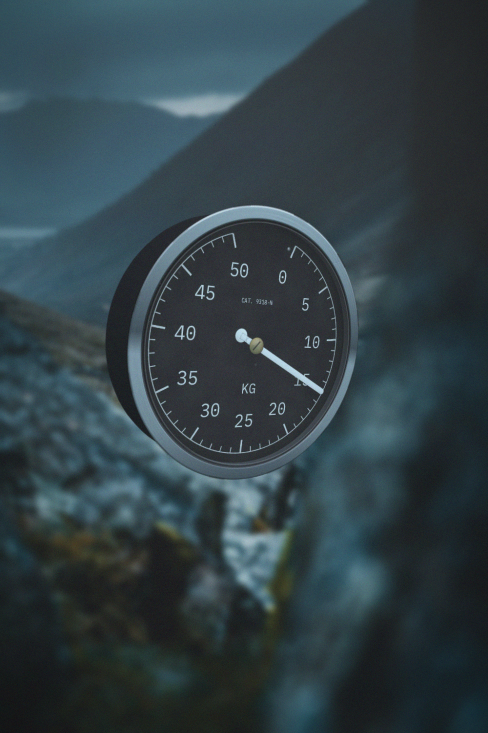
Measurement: 15 kg
